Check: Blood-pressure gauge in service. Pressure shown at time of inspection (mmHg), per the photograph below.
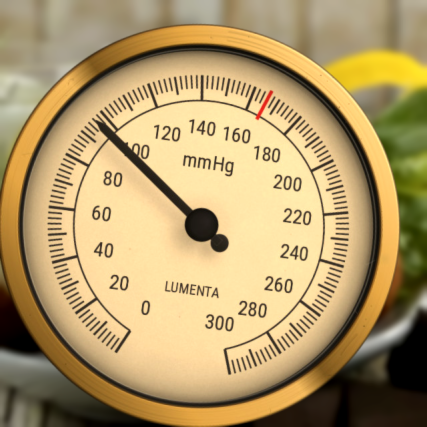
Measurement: 96 mmHg
